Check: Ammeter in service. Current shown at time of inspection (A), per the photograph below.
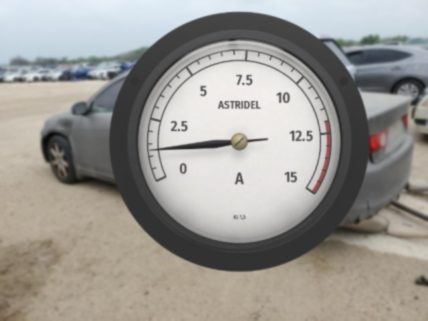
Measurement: 1.25 A
